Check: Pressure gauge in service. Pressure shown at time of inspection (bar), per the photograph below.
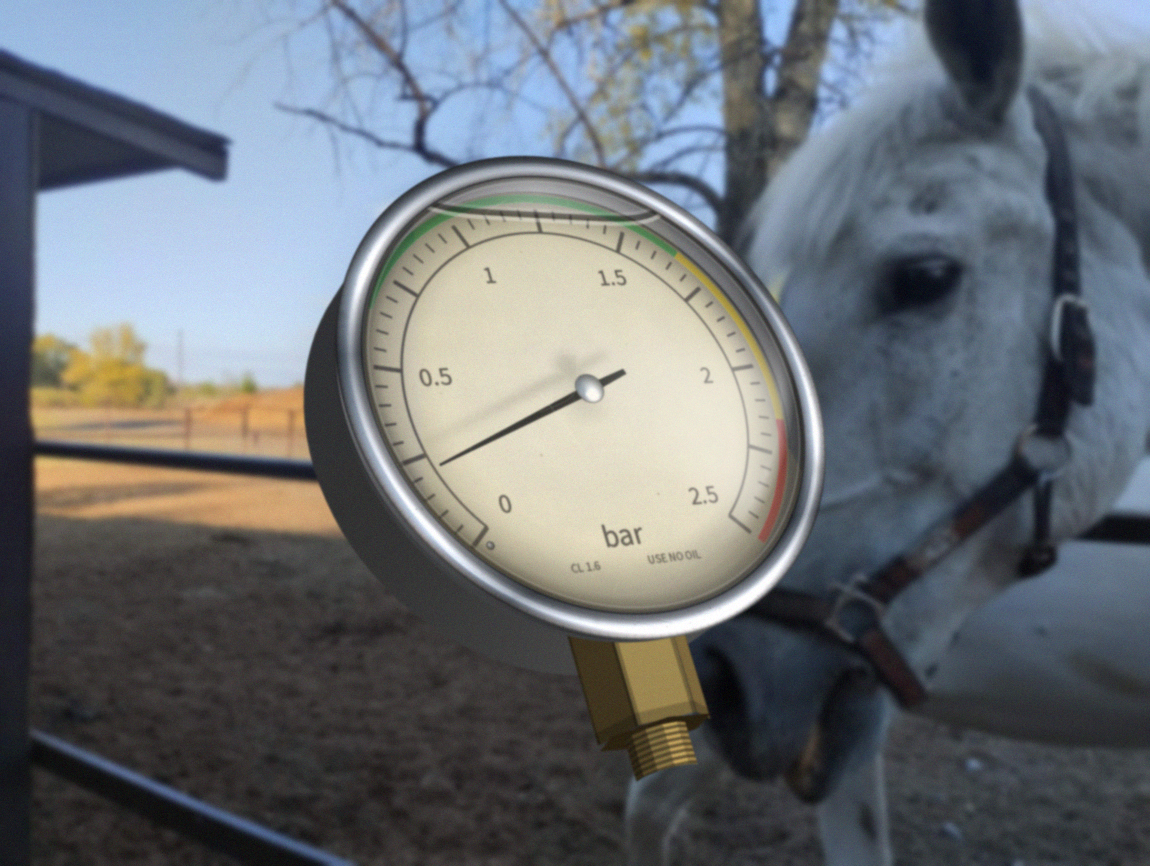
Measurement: 0.2 bar
